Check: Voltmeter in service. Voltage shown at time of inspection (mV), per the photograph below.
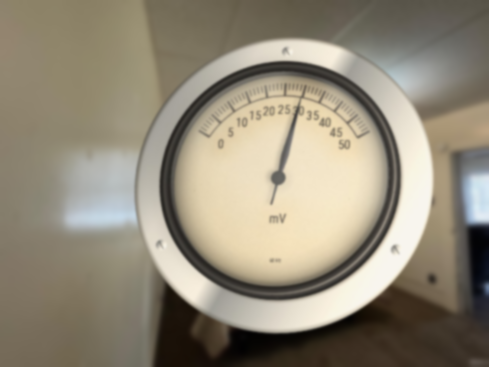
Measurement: 30 mV
